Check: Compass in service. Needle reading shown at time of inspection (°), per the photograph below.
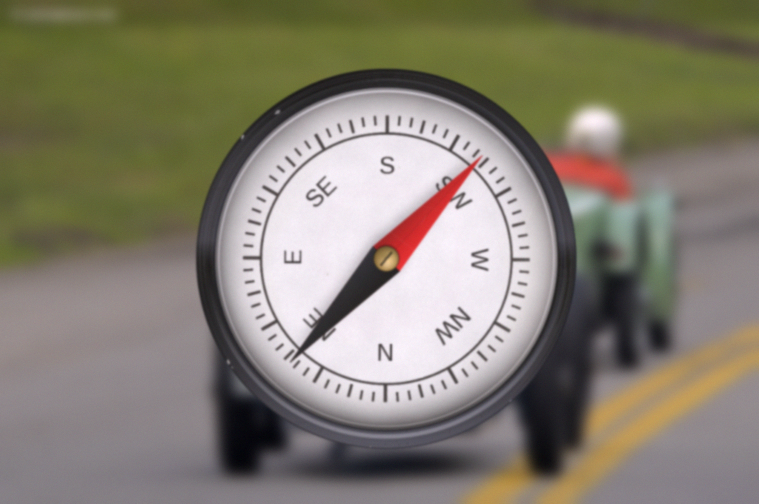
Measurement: 222.5 °
